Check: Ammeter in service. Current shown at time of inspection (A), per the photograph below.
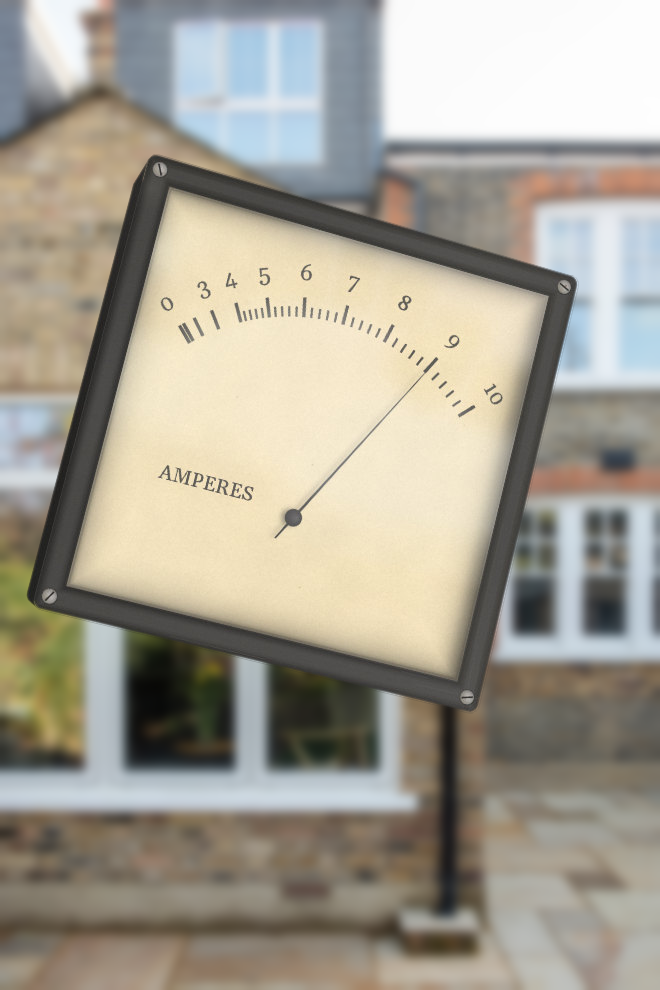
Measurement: 9 A
